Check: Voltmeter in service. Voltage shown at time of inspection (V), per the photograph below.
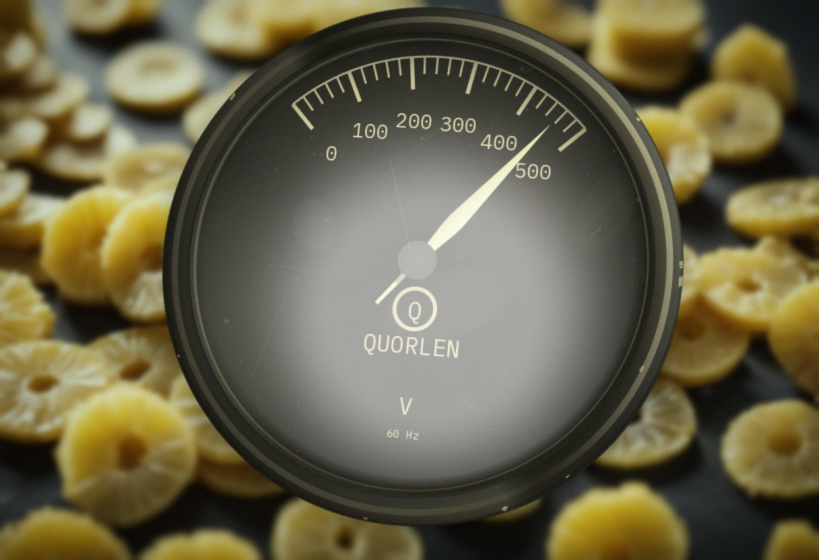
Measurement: 460 V
